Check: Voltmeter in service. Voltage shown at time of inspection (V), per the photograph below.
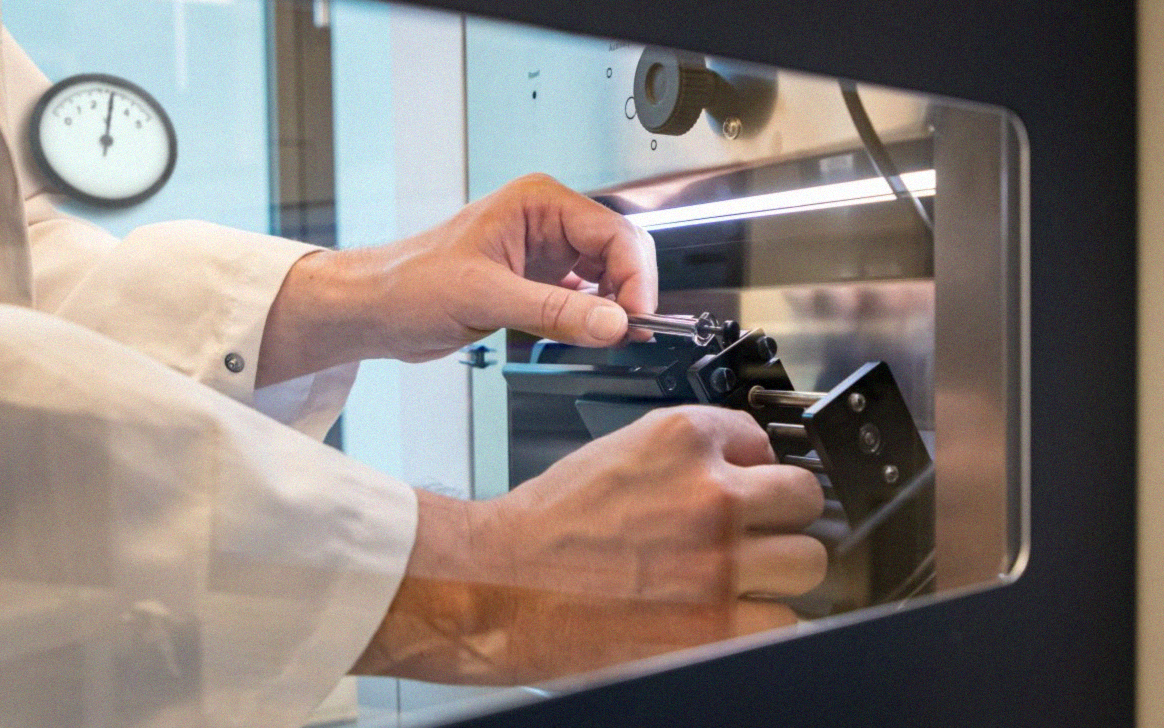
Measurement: 3 V
